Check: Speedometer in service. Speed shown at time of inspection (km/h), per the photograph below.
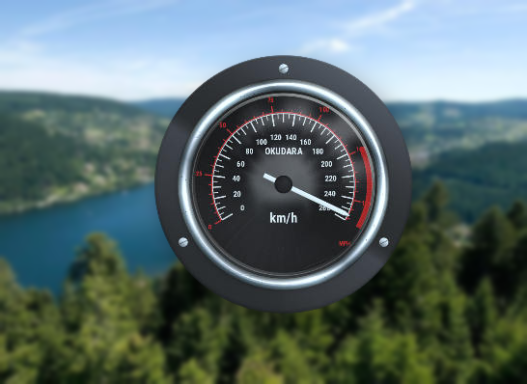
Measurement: 255 km/h
